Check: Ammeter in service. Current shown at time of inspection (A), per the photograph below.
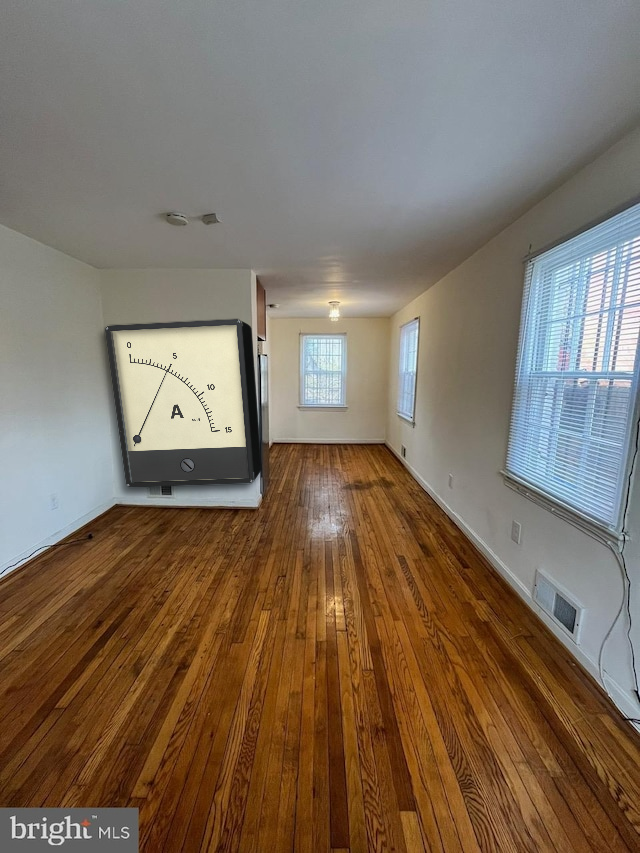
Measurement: 5 A
